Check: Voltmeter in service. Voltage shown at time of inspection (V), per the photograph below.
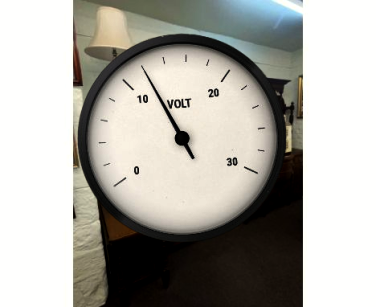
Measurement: 12 V
